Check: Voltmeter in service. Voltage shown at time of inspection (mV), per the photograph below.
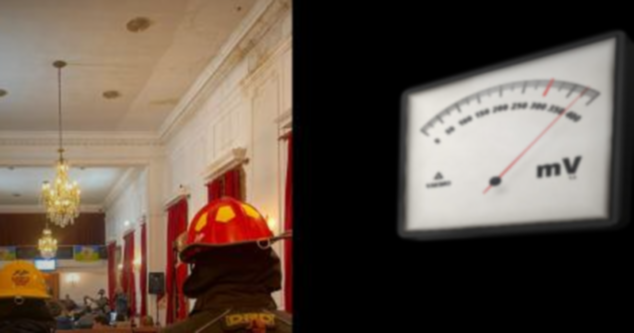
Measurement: 375 mV
